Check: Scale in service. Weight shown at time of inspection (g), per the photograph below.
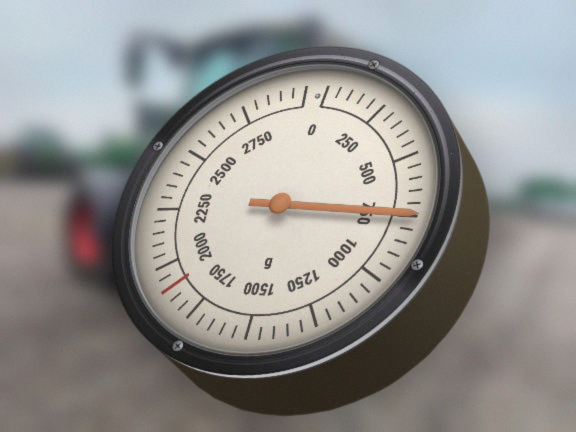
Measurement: 750 g
